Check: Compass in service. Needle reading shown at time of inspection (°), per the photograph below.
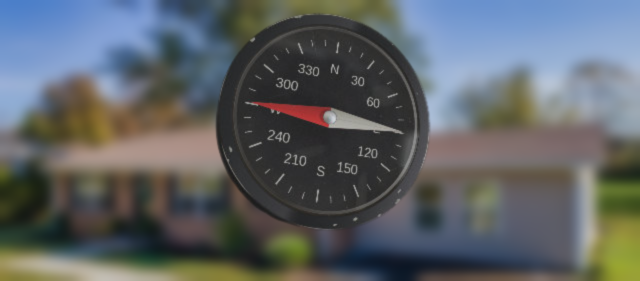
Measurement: 270 °
